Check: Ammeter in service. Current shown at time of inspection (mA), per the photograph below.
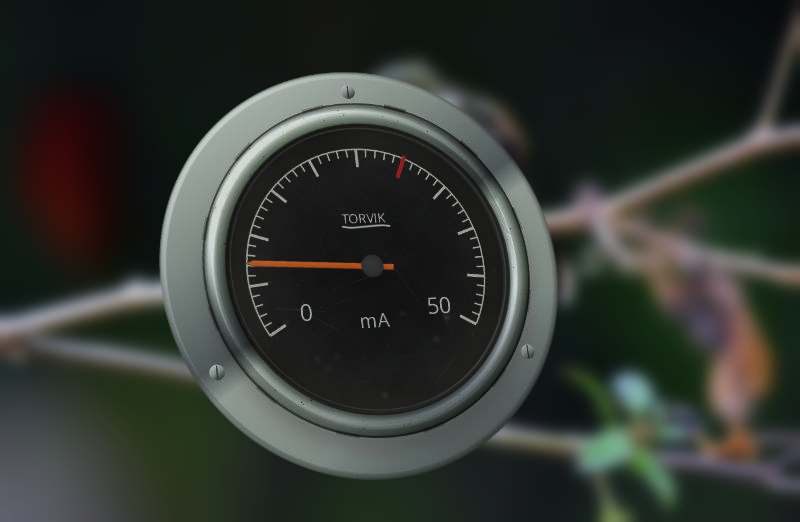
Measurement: 7 mA
